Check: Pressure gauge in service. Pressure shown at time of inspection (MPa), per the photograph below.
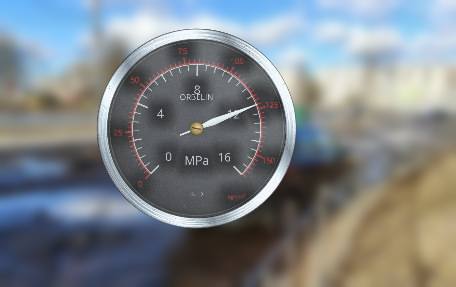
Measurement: 12 MPa
